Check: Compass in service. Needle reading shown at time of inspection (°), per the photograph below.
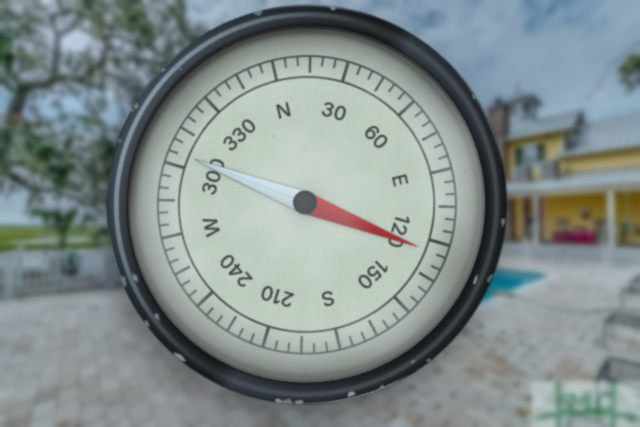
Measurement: 125 °
